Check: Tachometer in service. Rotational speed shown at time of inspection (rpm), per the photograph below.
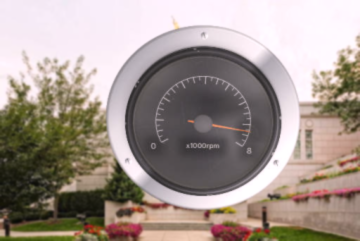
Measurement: 7250 rpm
